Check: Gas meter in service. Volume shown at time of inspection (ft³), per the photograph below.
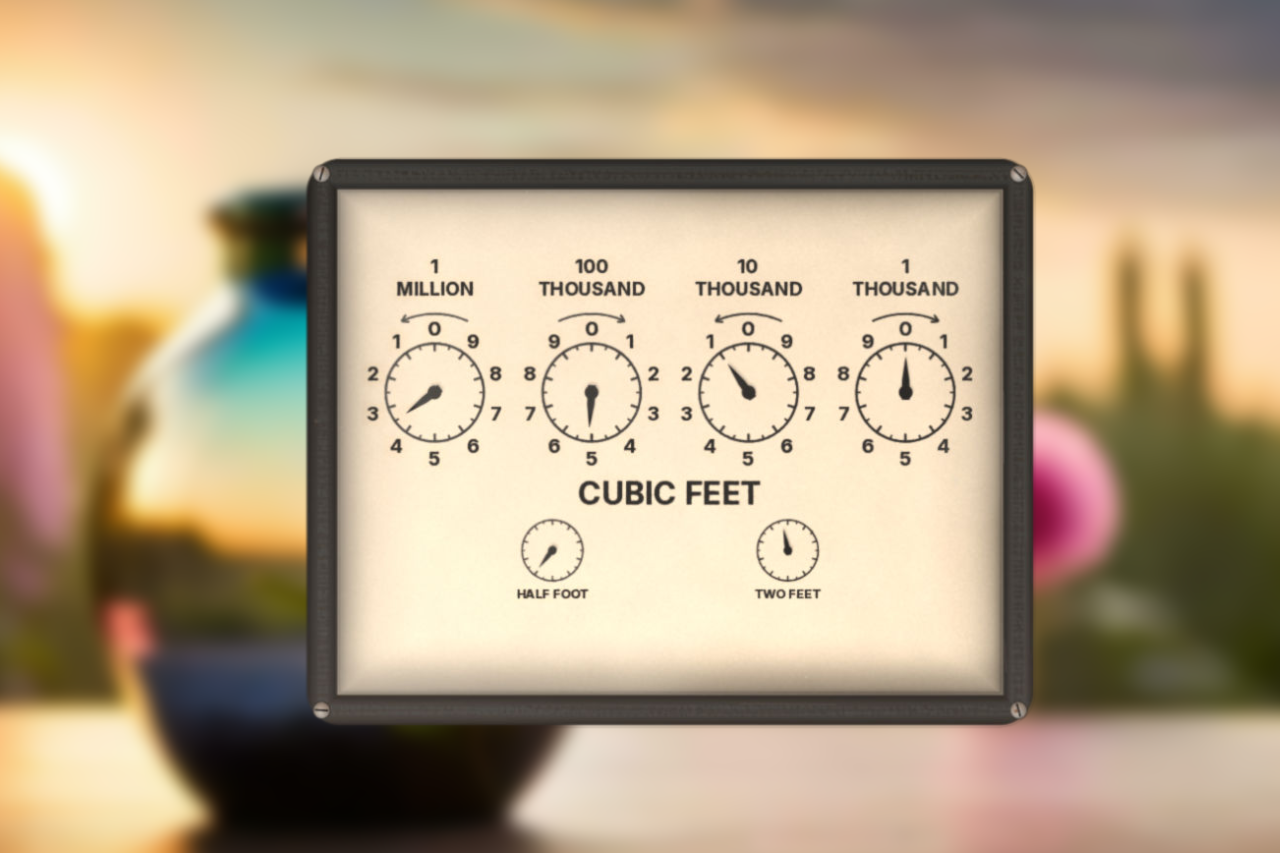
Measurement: 351000 ft³
